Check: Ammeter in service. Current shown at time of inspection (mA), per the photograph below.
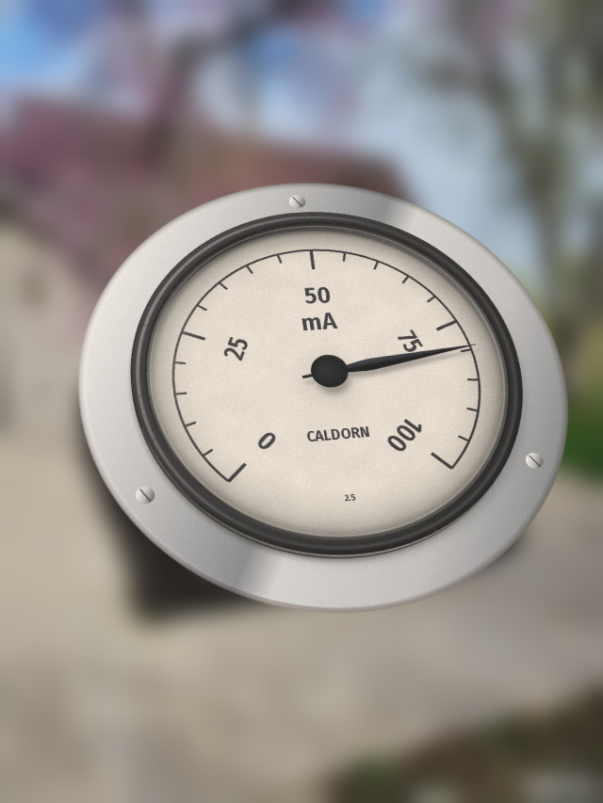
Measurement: 80 mA
